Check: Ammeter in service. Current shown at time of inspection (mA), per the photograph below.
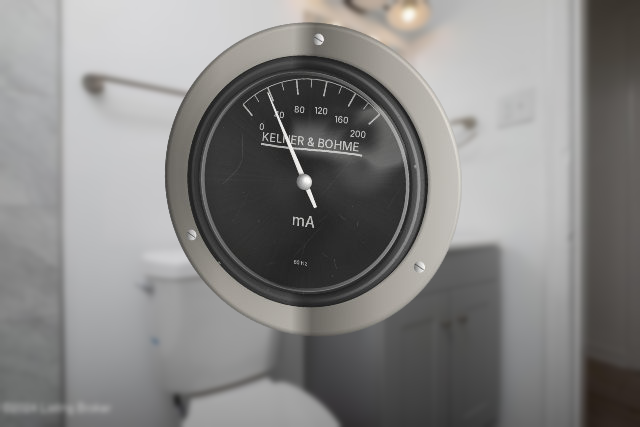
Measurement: 40 mA
